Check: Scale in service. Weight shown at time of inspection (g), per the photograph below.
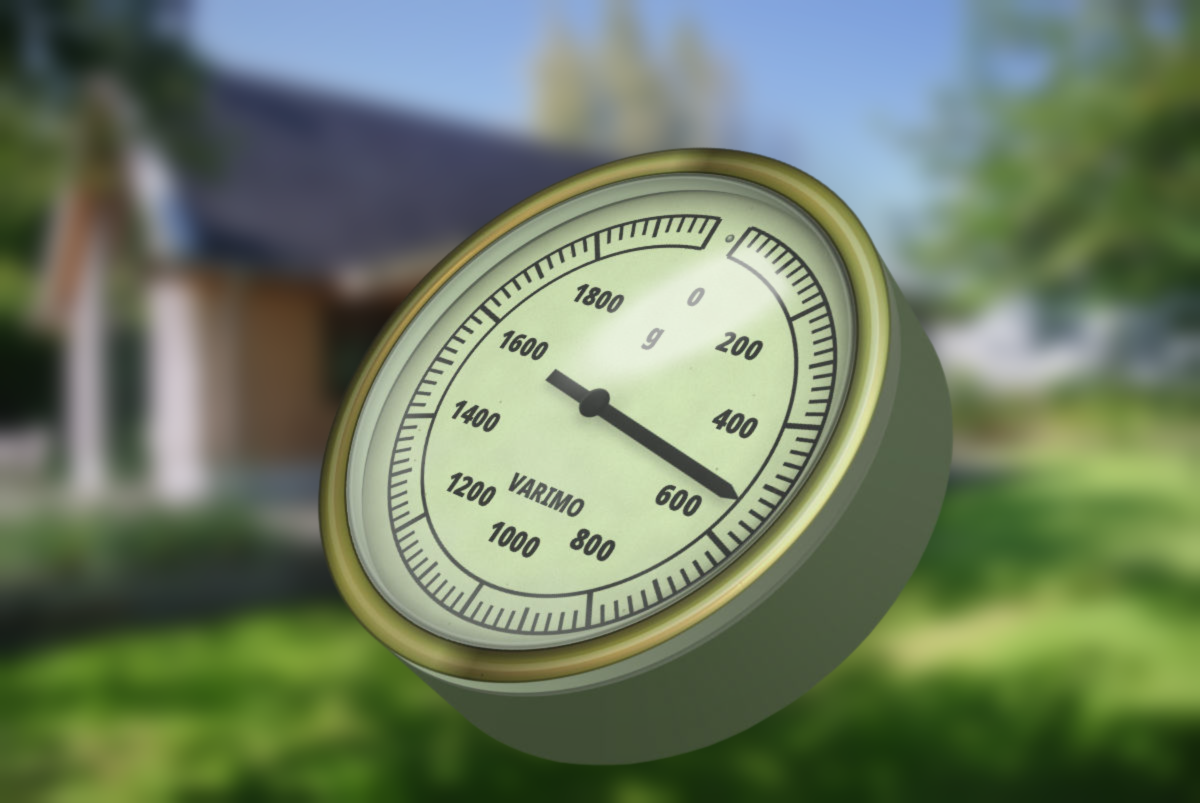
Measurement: 540 g
